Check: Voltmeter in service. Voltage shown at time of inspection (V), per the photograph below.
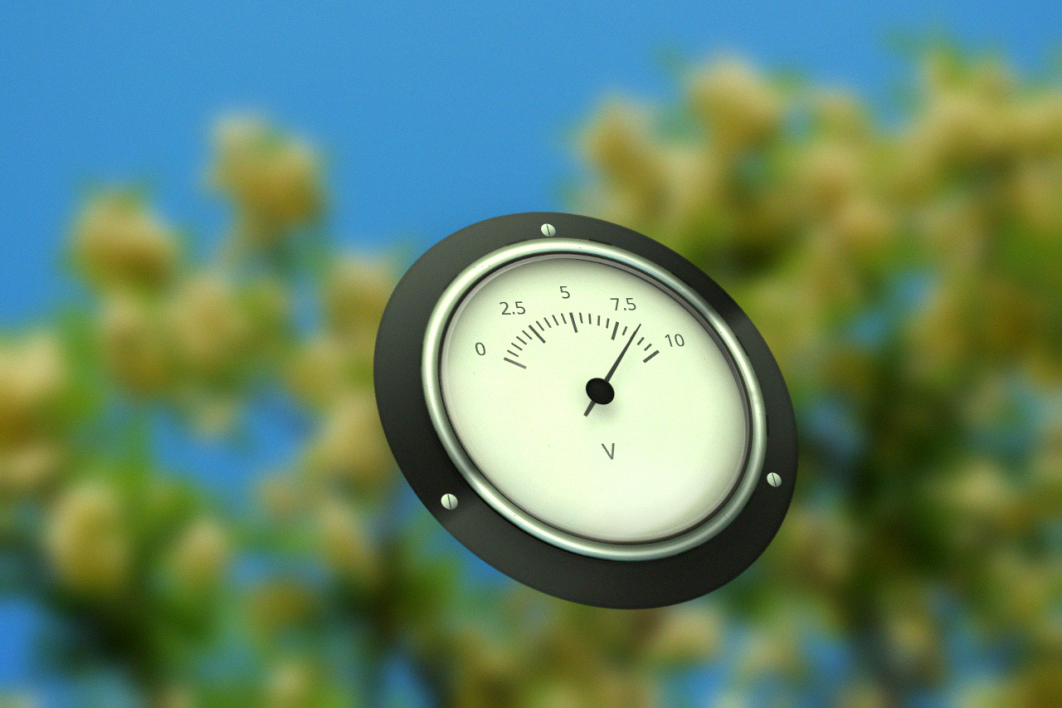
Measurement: 8.5 V
